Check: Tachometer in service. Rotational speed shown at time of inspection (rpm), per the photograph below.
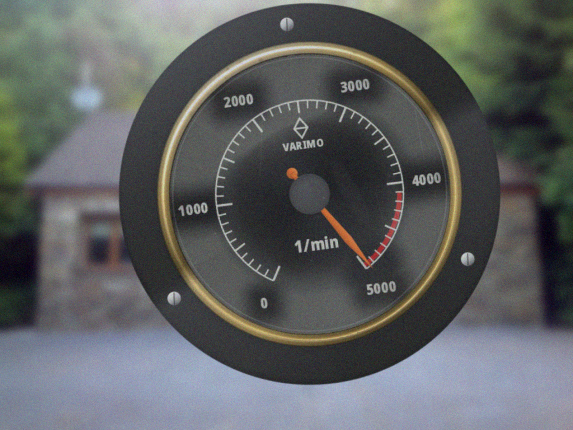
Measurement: 4950 rpm
